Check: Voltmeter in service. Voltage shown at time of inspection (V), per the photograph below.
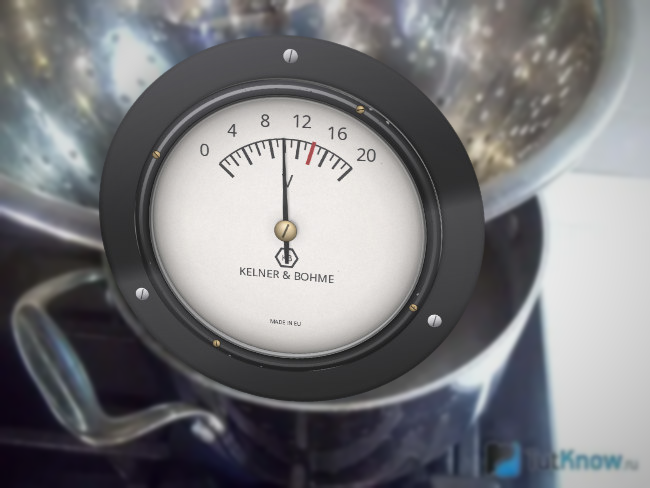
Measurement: 10 V
